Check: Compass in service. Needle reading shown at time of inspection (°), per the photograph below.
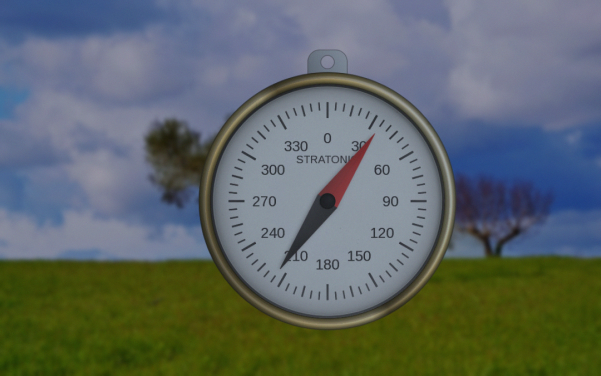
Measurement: 35 °
